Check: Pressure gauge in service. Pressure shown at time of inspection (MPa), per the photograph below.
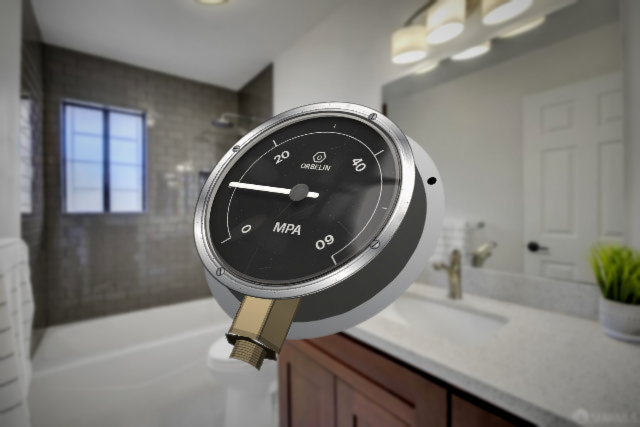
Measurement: 10 MPa
